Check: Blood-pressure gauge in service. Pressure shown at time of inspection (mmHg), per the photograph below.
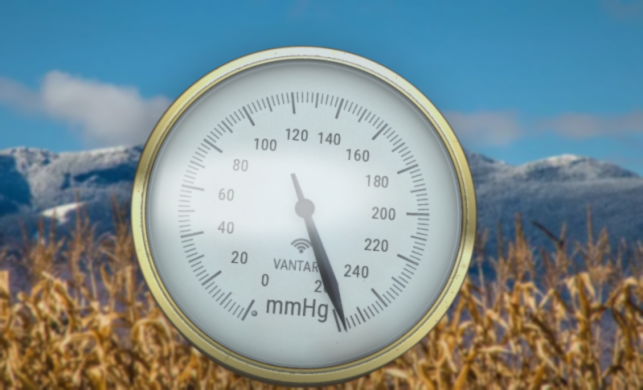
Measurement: 258 mmHg
